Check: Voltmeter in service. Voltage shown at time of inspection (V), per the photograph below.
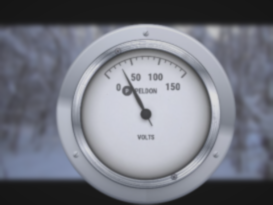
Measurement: 30 V
